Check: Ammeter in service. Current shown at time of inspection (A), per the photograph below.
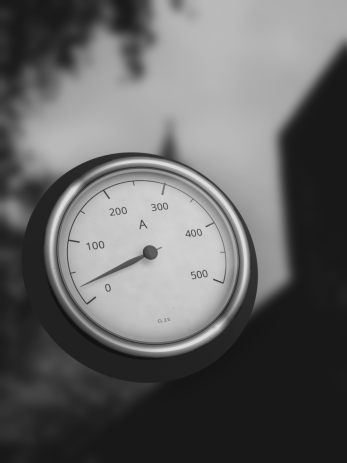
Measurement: 25 A
